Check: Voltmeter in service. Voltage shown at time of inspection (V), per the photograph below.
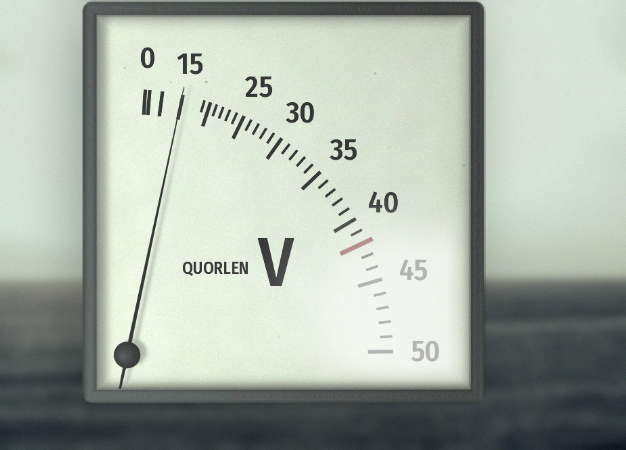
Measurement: 15 V
